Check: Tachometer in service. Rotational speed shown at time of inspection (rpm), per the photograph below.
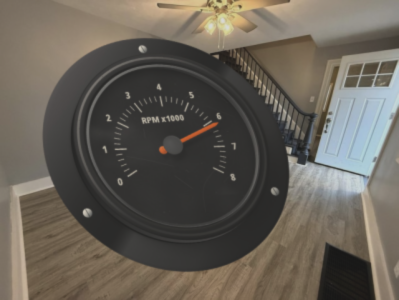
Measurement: 6200 rpm
